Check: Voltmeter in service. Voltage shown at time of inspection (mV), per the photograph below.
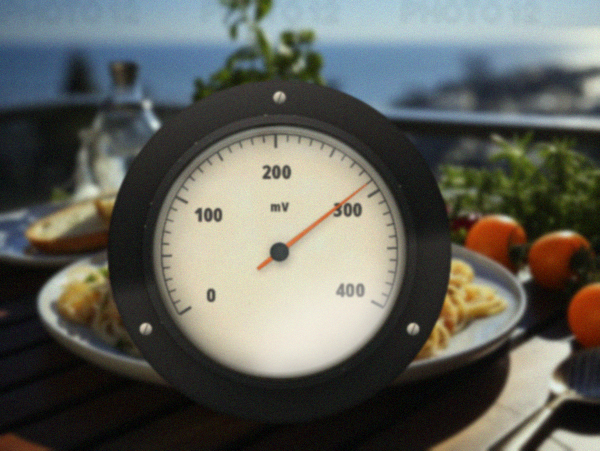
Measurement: 290 mV
